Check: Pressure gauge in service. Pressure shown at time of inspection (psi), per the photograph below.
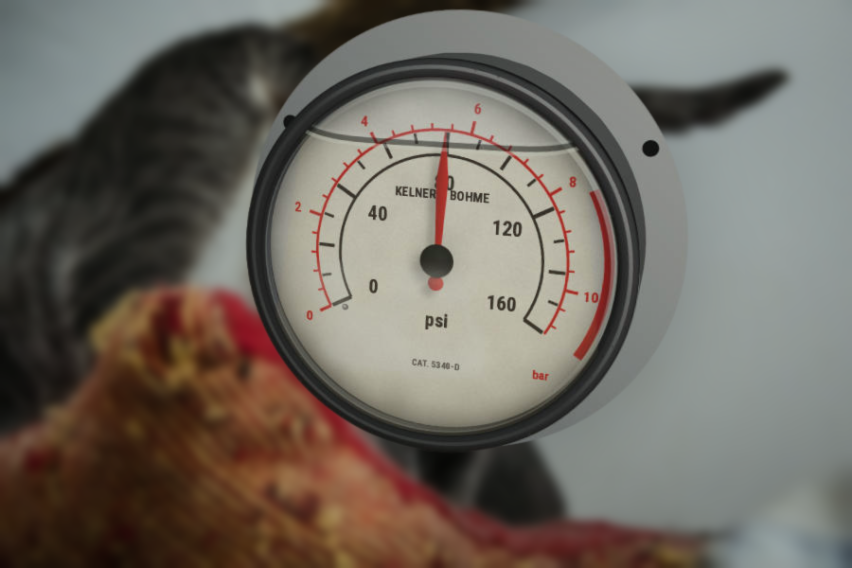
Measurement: 80 psi
